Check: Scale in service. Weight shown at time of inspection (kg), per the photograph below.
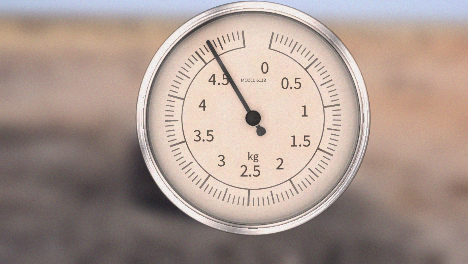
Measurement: 4.65 kg
